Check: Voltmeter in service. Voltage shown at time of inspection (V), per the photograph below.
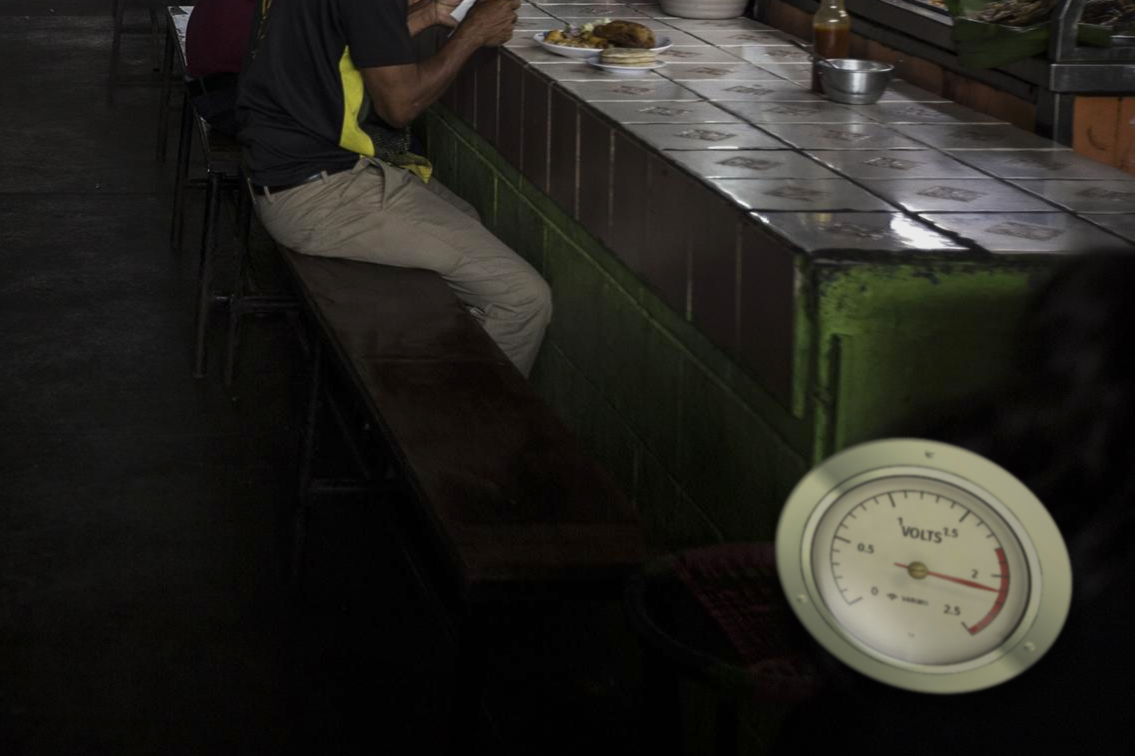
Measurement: 2.1 V
